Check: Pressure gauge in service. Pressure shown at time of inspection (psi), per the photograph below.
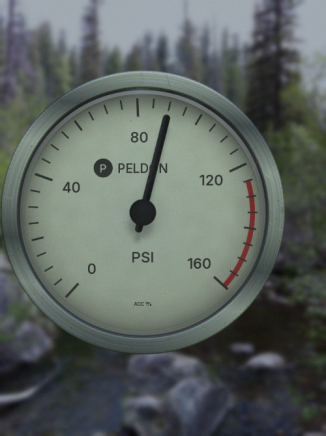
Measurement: 90 psi
